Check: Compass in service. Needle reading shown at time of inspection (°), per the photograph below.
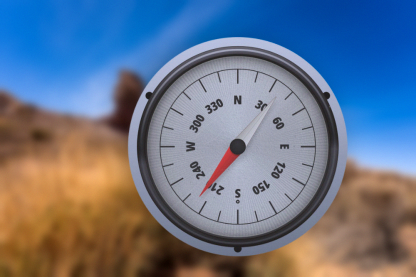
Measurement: 217.5 °
